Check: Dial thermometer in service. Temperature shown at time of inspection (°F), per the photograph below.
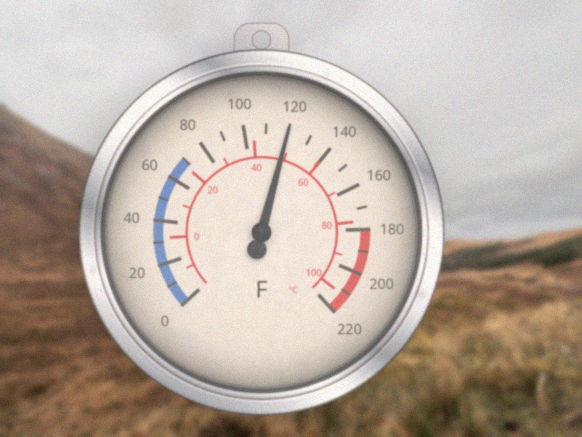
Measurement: 120 °F
